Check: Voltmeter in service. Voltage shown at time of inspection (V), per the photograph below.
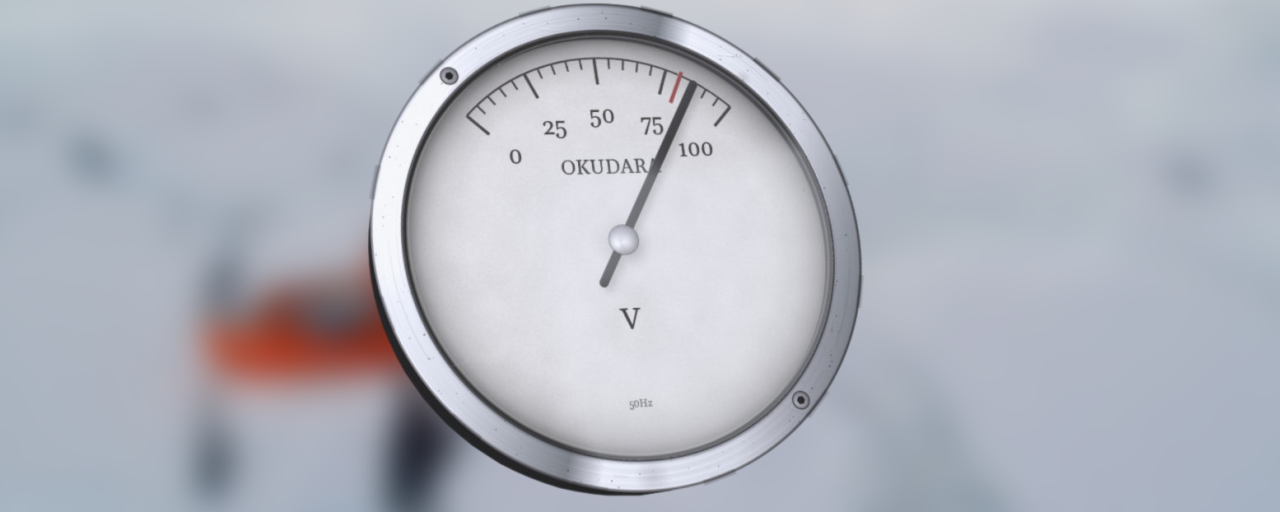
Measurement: 85 V
